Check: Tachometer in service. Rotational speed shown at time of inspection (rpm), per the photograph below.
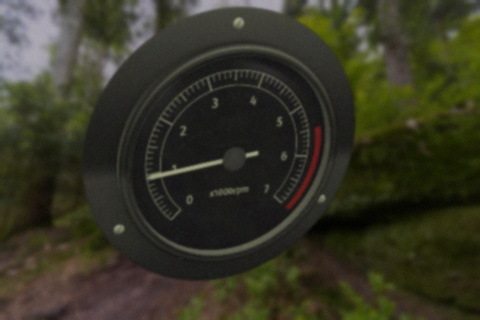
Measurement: 1000 rpm
